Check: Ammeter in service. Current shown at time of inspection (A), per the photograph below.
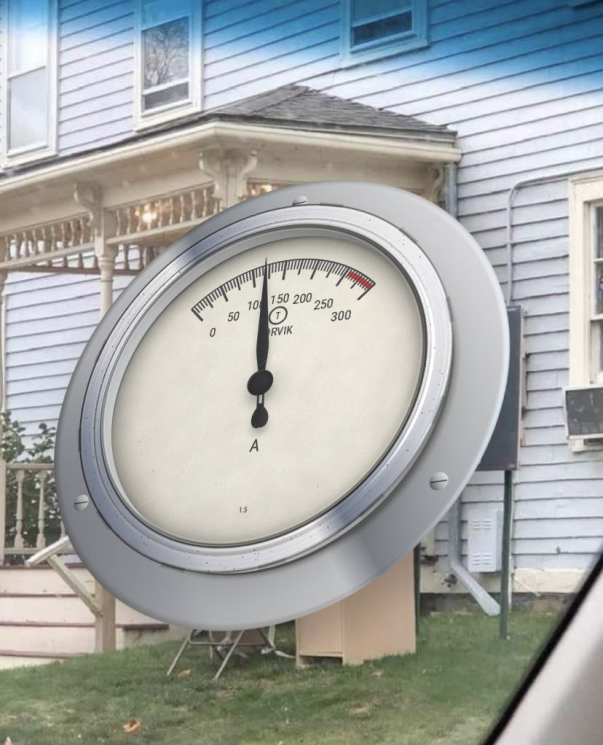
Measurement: 125 A
